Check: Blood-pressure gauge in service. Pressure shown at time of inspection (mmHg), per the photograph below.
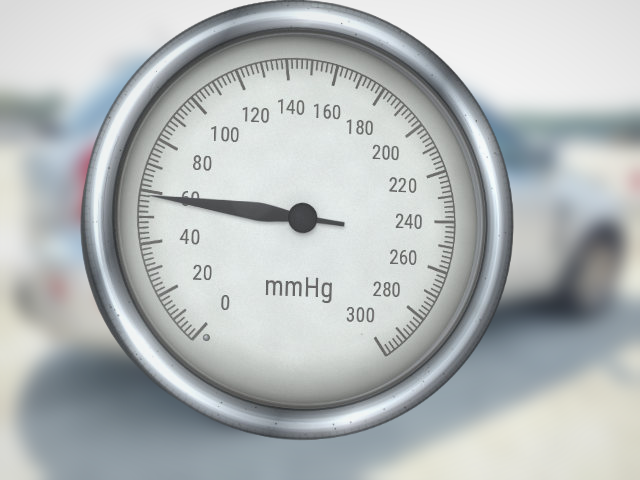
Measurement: 58 mmHg
